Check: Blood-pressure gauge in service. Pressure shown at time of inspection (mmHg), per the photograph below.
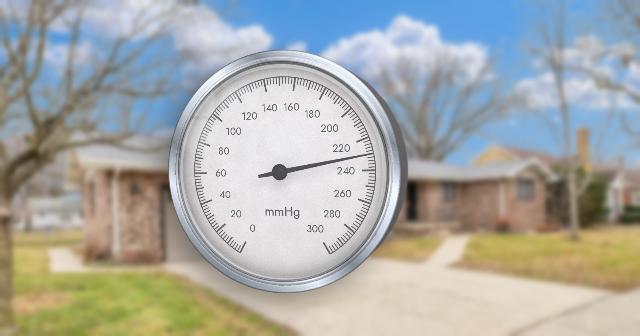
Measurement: 230 mmHg
